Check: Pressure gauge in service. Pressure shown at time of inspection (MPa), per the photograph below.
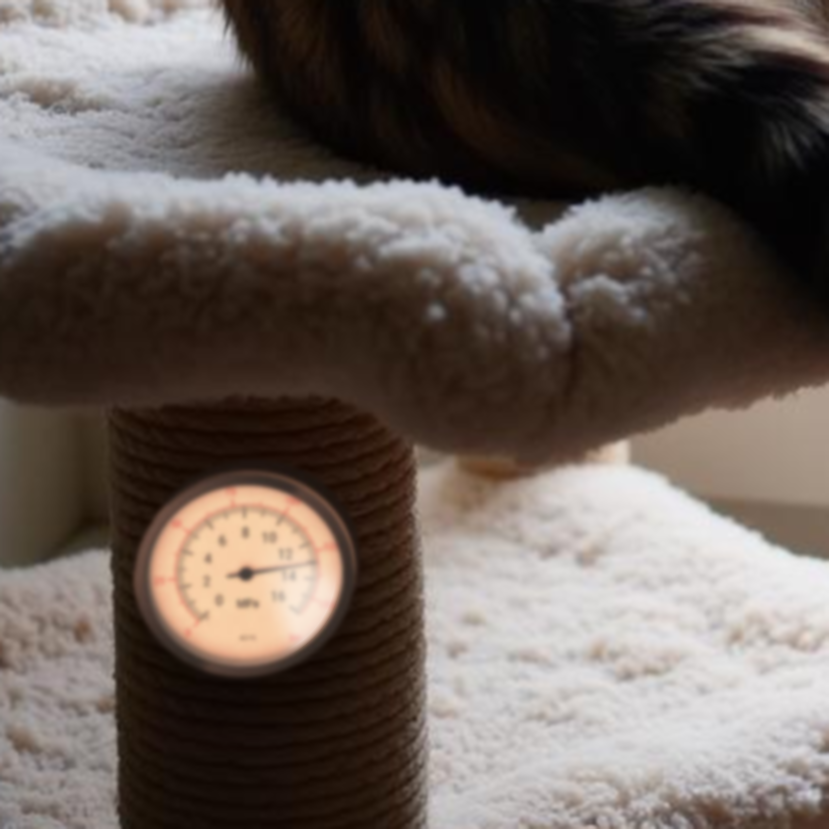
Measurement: 13 MPa
